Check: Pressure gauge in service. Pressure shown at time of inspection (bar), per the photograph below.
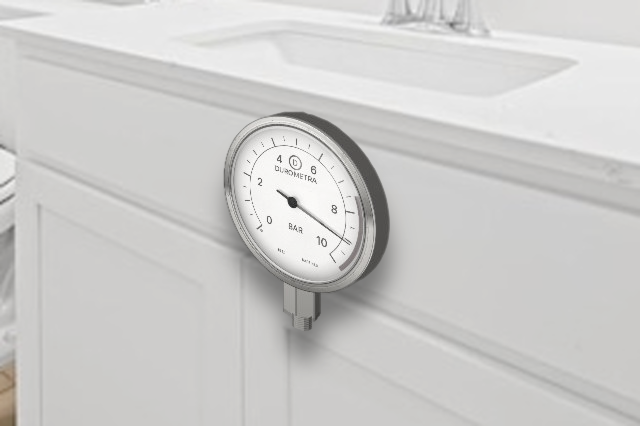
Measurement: 9 bar
